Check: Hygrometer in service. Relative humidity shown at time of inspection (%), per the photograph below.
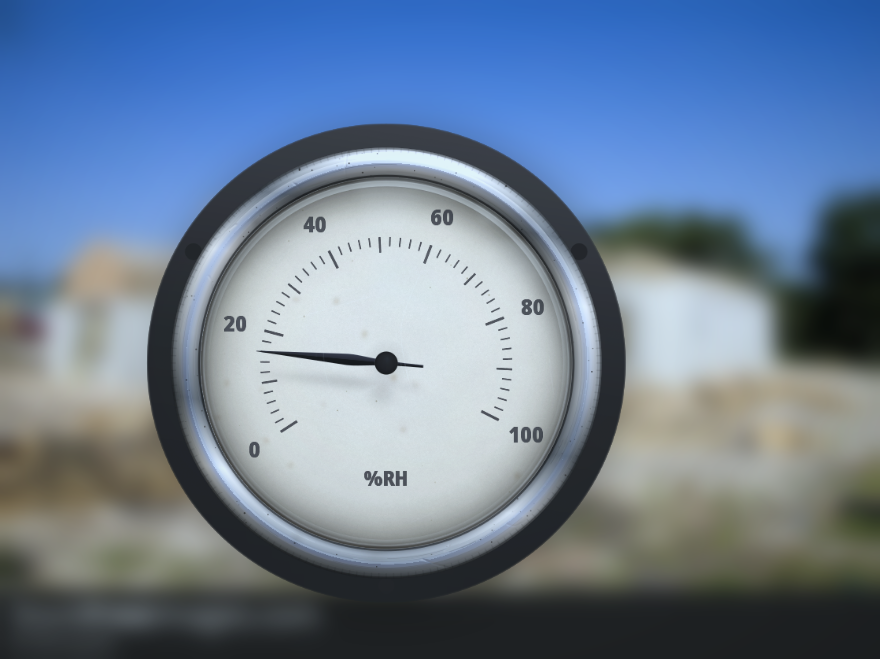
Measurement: 16 %
